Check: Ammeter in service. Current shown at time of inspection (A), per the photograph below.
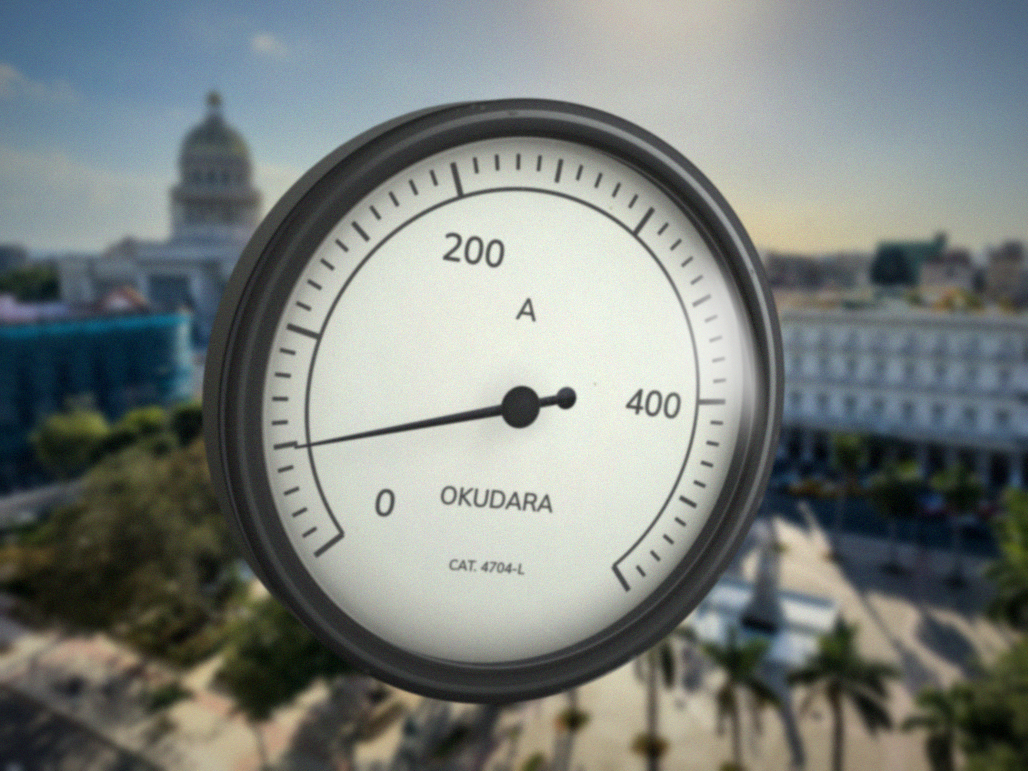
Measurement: 50 A
